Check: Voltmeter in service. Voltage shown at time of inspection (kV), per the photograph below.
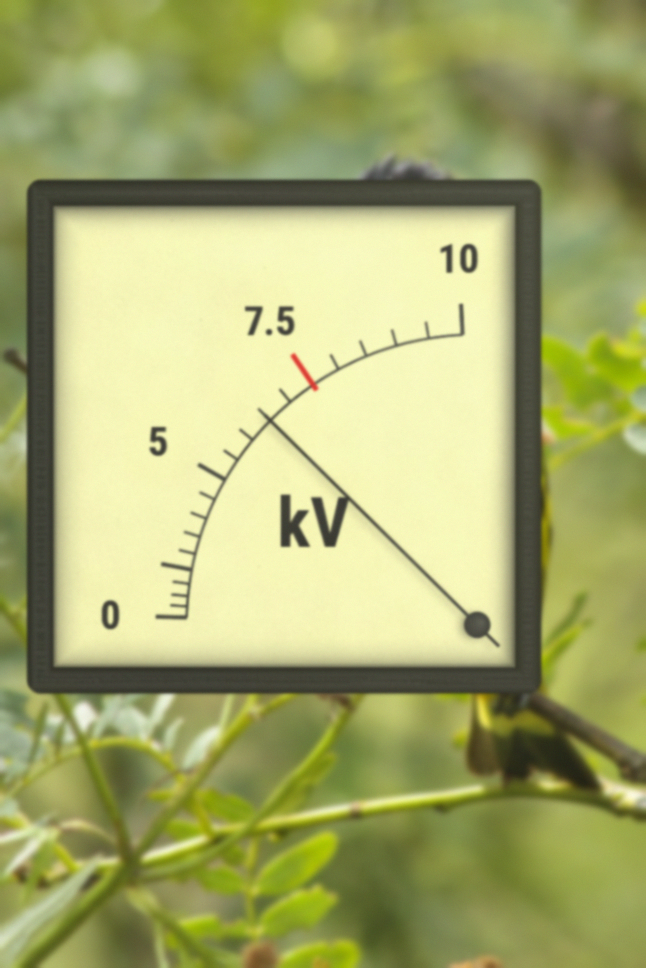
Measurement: 6.5 kV
